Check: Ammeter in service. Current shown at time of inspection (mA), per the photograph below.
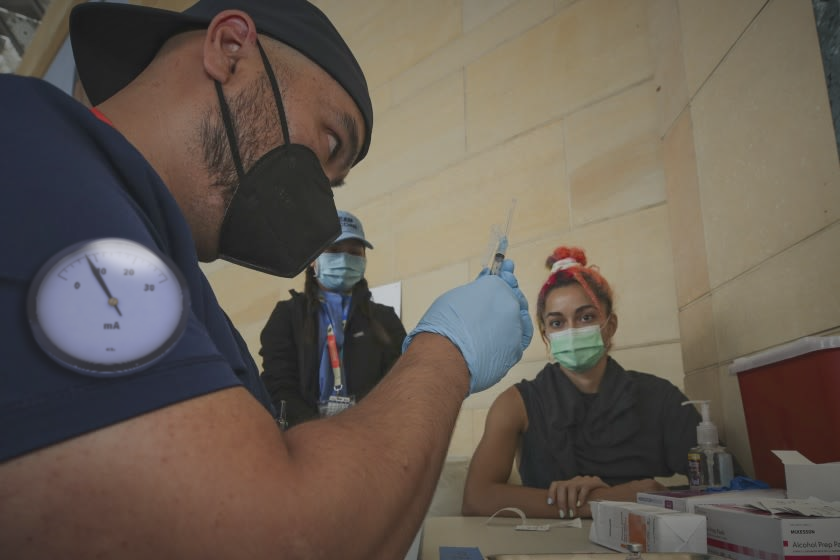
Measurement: 8 mA
